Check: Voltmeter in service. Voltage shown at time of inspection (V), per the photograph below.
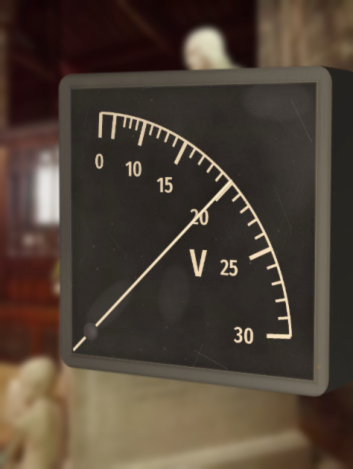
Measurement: 20 V
